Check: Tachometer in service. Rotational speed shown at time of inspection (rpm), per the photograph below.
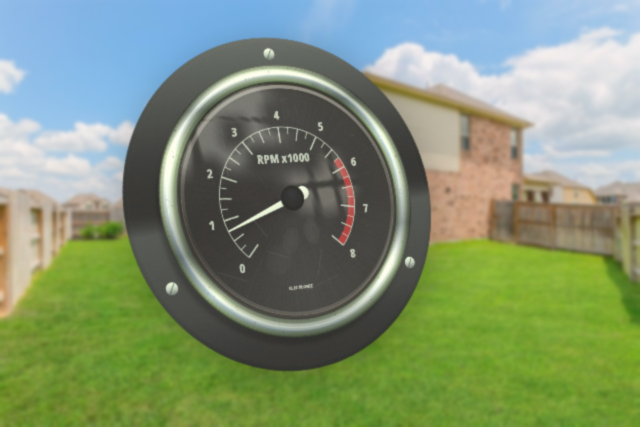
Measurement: 750 rpm
